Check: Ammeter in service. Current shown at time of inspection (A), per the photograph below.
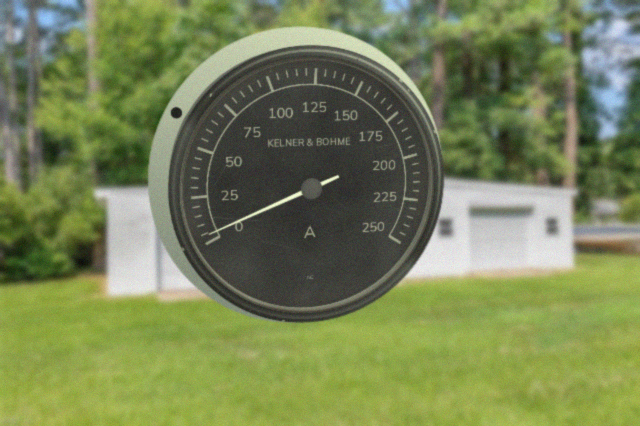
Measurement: 5 A
